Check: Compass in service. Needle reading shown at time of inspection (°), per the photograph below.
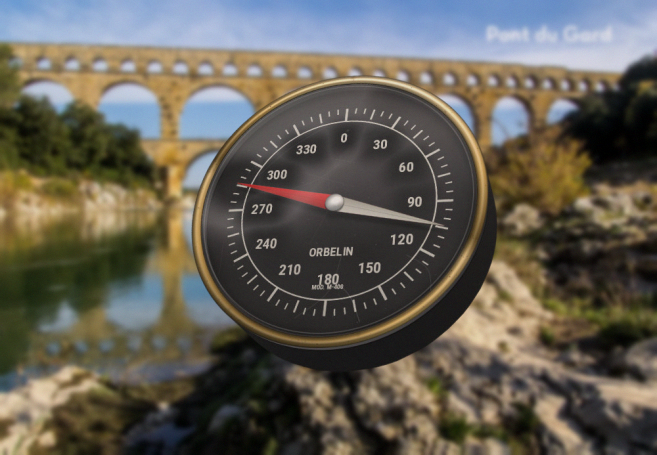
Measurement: 285 °
